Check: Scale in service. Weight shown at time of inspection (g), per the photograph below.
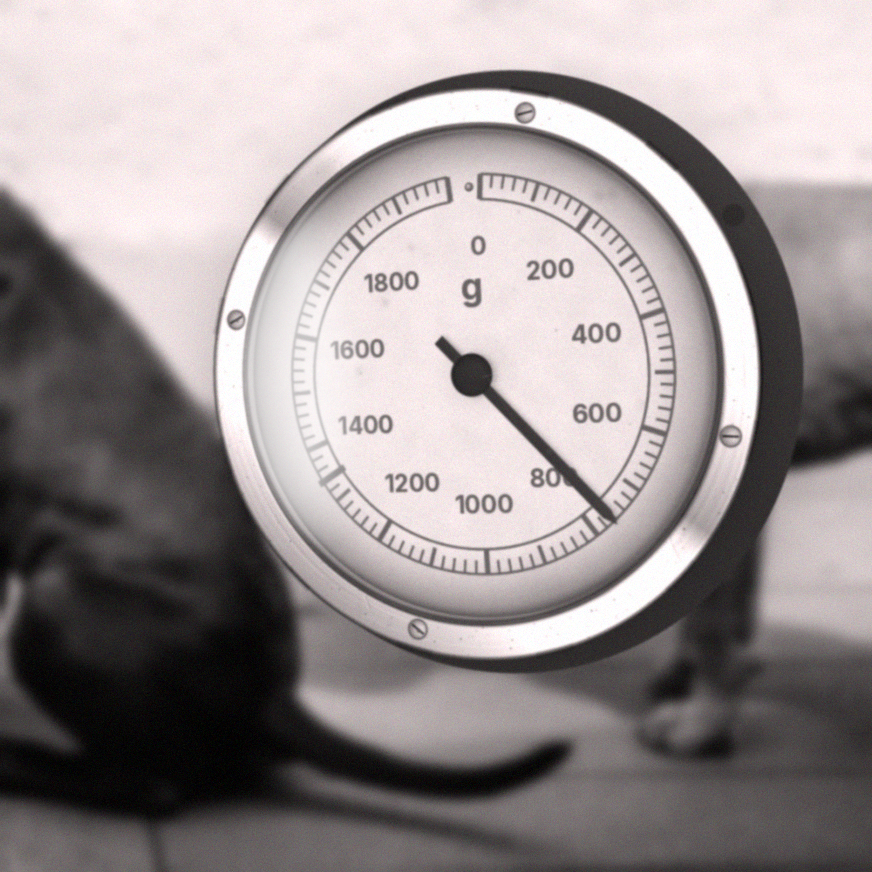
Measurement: 760 g
